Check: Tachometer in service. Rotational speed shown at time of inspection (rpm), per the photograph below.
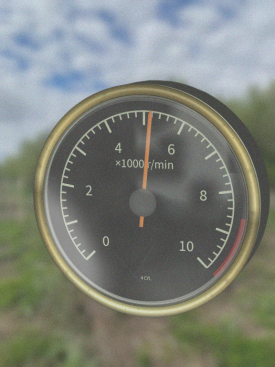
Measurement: 5200 rpm
